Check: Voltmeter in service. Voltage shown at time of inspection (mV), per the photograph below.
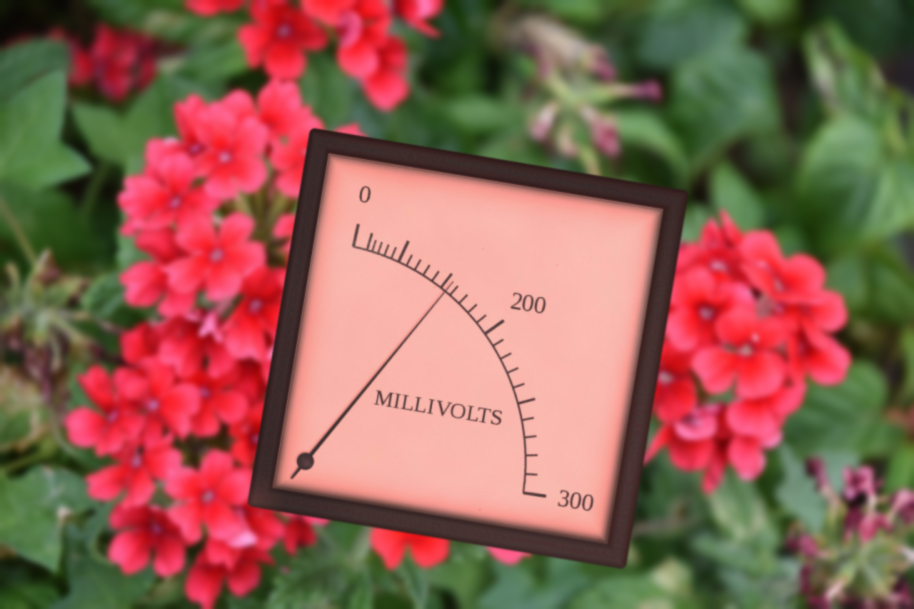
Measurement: 155 mV
